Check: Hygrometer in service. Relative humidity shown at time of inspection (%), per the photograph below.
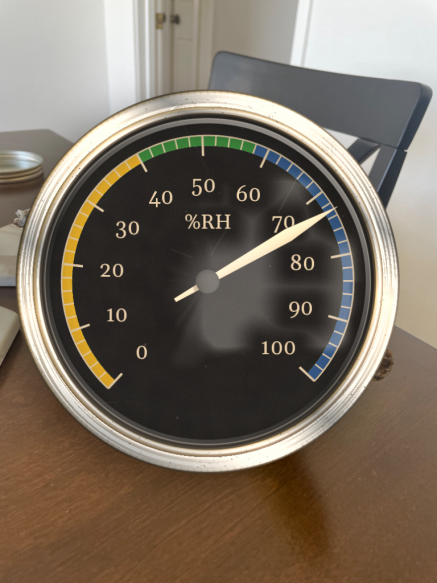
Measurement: 73 %
